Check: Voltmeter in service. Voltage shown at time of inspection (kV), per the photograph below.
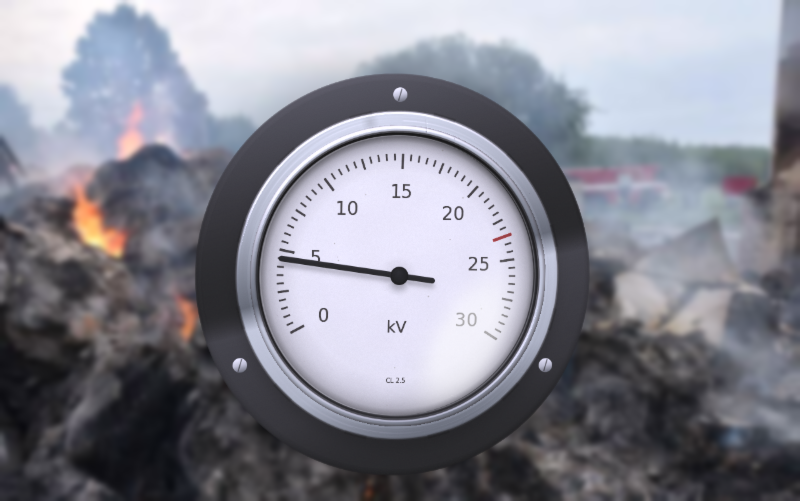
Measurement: 4.5 kV
